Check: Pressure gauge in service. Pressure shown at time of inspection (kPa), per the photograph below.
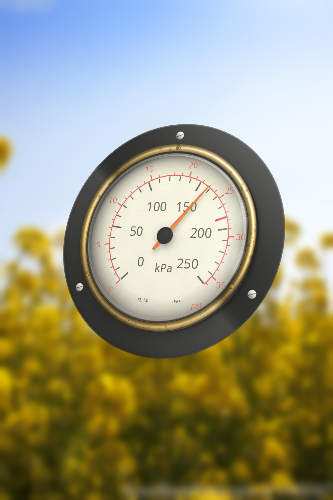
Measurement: 160 kPa
